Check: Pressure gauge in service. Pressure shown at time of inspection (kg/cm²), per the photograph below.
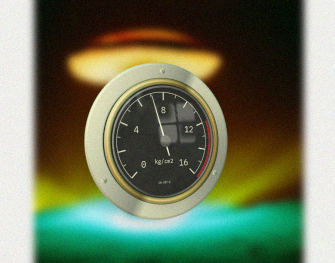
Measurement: 7 kg/cm²
